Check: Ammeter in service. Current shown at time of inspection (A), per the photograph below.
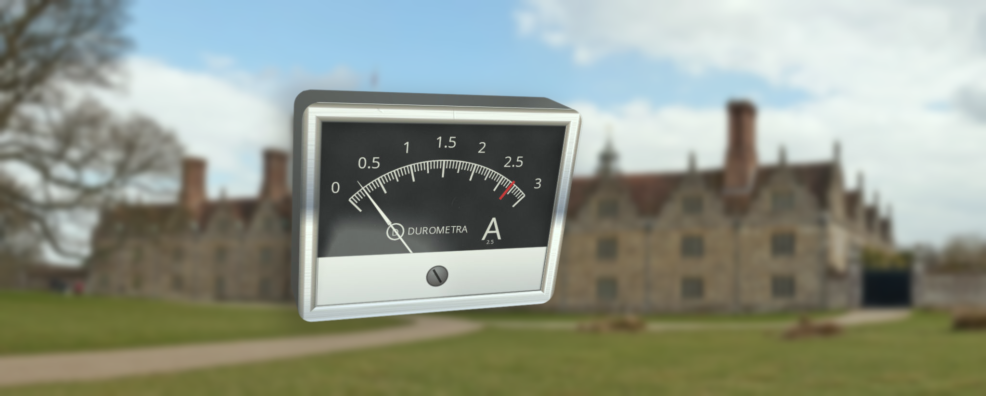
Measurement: 0.25 A
